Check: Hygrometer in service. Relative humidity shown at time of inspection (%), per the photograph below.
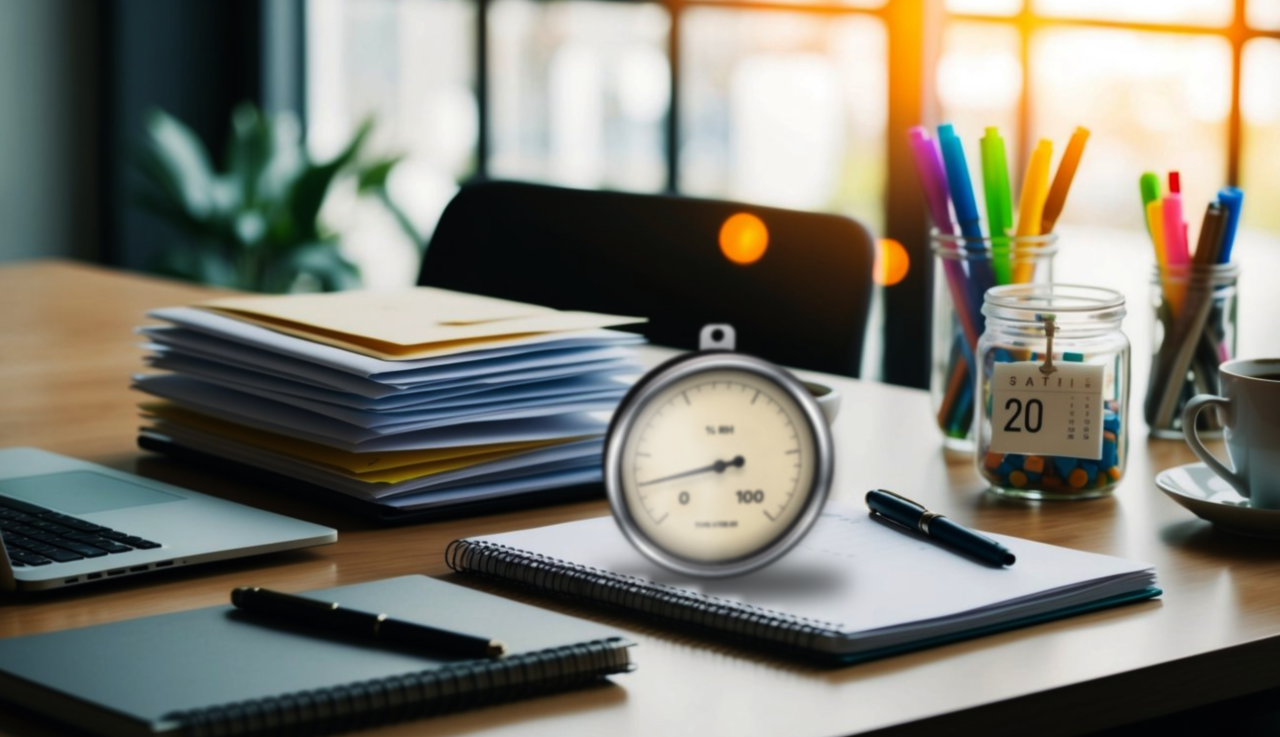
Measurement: 12 %
